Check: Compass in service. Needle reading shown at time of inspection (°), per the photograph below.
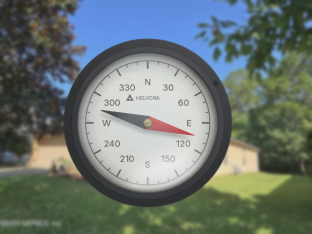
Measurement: 105 °
